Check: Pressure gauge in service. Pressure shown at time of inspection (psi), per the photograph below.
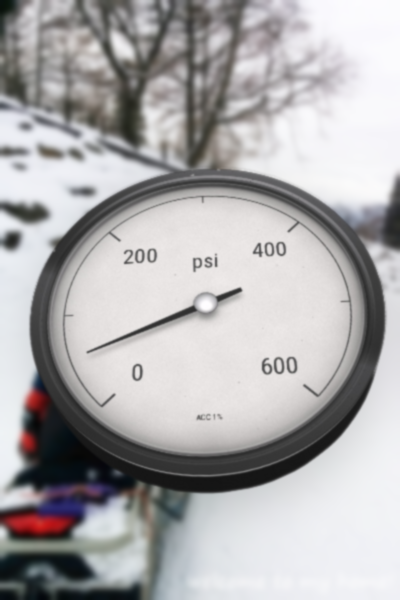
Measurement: 50 psi
